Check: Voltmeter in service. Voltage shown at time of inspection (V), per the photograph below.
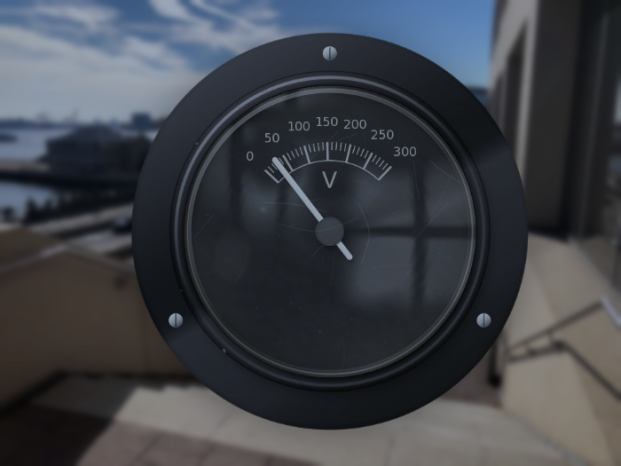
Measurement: 30 V
